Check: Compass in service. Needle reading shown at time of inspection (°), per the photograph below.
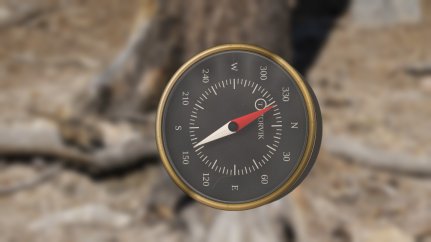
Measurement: 335 °
